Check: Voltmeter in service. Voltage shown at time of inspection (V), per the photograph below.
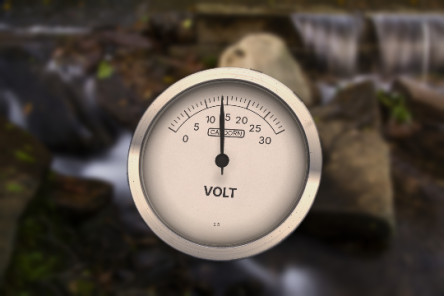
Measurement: 14 V
